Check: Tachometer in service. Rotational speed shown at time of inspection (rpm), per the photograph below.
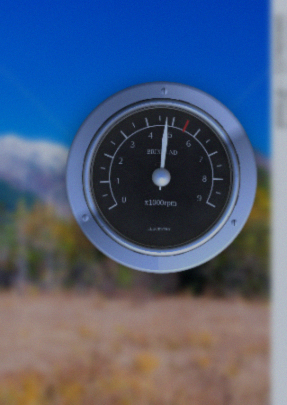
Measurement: 4750 rpm
